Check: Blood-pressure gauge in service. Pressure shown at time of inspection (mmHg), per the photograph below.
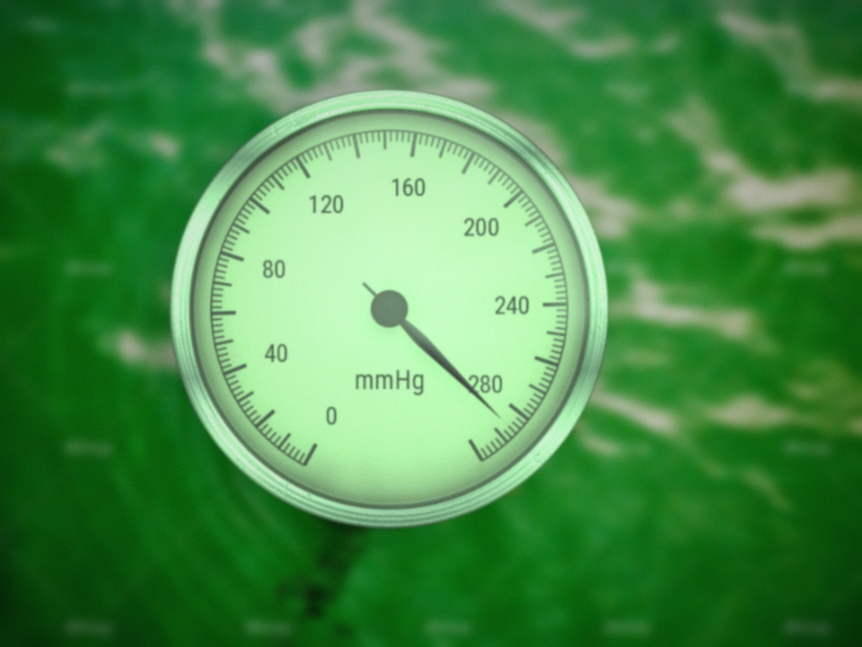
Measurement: 286 mmHg
